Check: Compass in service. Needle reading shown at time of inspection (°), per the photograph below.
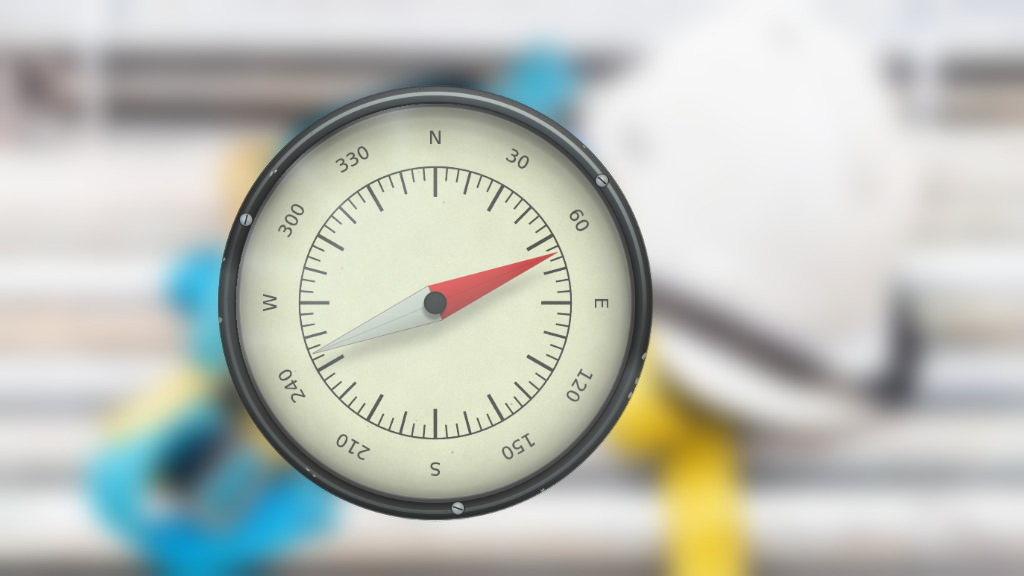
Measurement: 67.5 °
